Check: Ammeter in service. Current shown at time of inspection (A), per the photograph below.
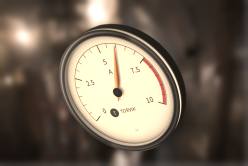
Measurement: 6 A
